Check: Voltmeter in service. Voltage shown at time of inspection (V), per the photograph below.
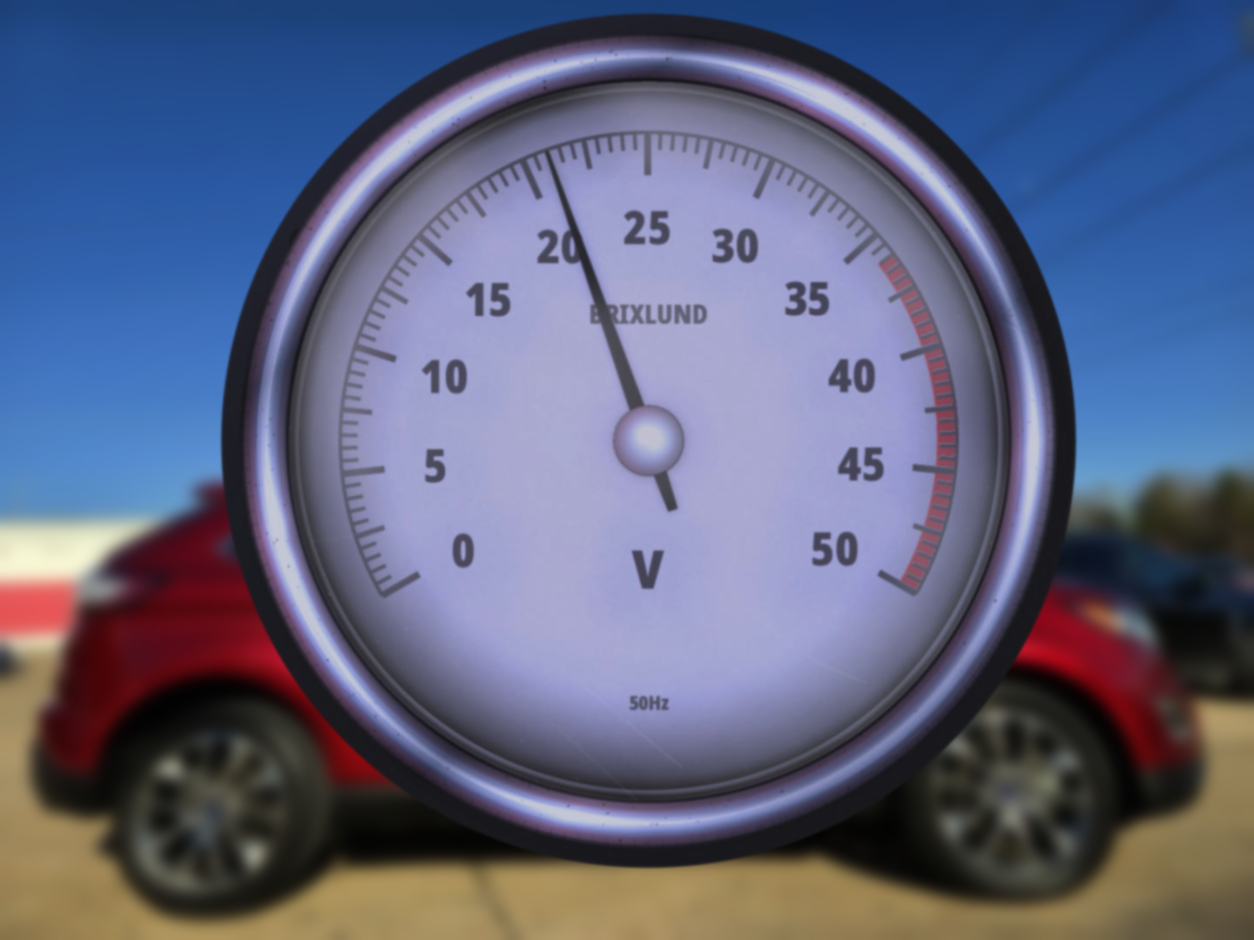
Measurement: 21 V
